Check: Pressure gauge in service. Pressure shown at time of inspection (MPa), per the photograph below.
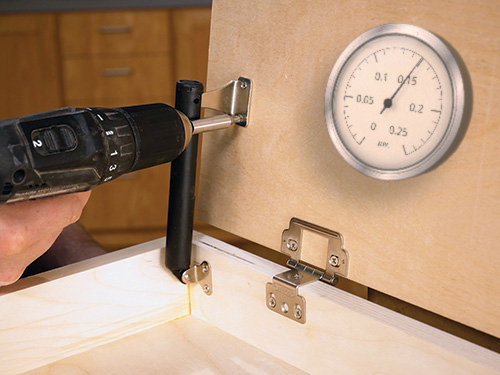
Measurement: 0.15 MPa
